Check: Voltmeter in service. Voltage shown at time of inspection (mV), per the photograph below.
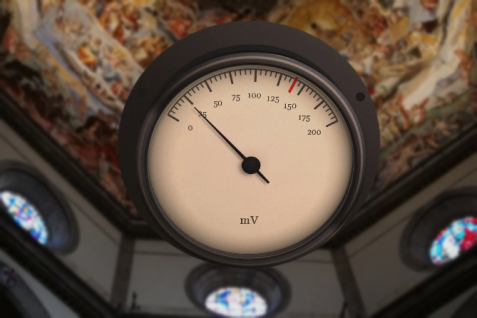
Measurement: 25 mV
